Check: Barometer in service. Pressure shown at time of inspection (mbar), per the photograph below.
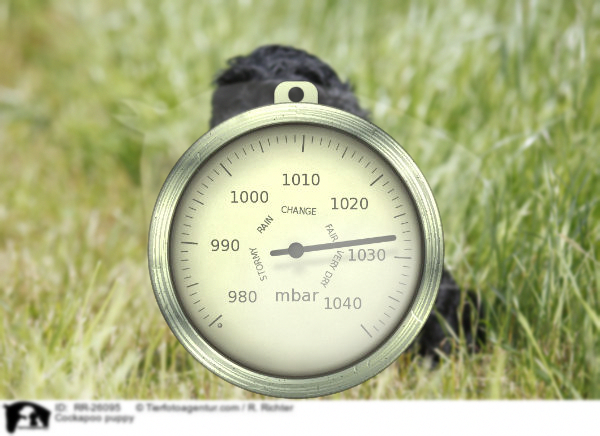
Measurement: 1027.5 mbar
